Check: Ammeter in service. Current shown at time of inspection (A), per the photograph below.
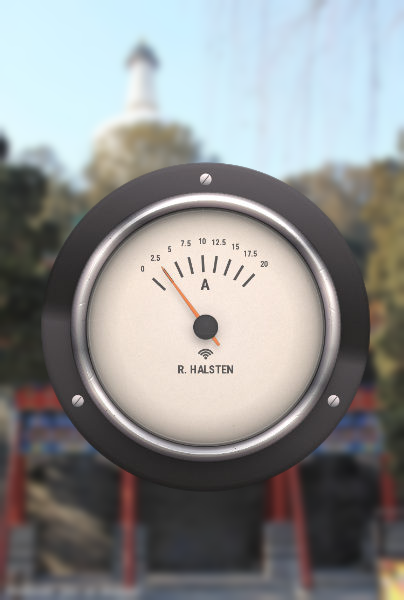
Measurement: 2.5 A
